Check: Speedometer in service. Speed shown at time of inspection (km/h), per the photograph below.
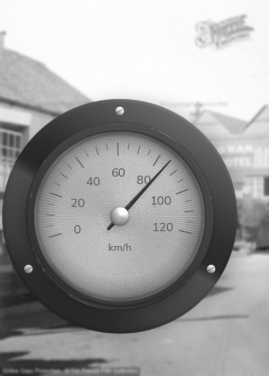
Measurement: 85 km/h
